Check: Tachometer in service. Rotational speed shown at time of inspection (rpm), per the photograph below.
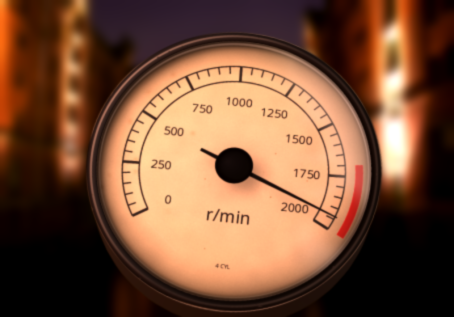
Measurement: 1950 rpm
